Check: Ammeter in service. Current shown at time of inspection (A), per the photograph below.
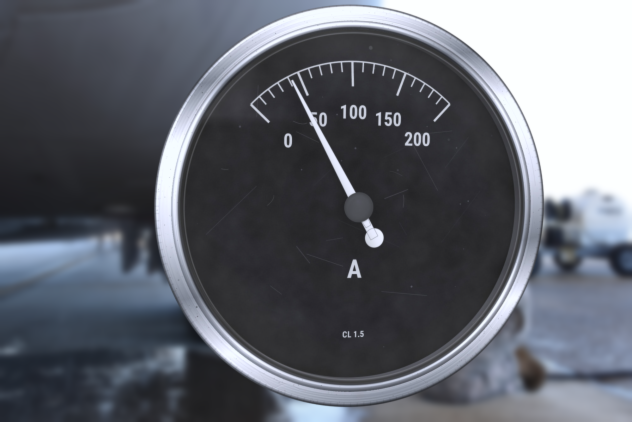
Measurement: 40 A
